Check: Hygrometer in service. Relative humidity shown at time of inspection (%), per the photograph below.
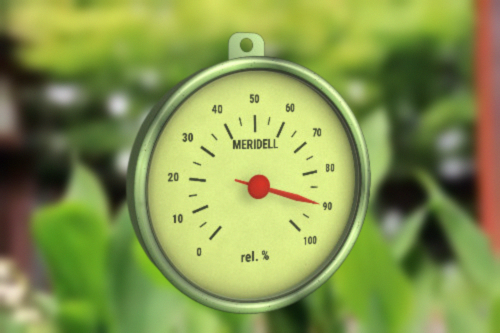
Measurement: 90 %
